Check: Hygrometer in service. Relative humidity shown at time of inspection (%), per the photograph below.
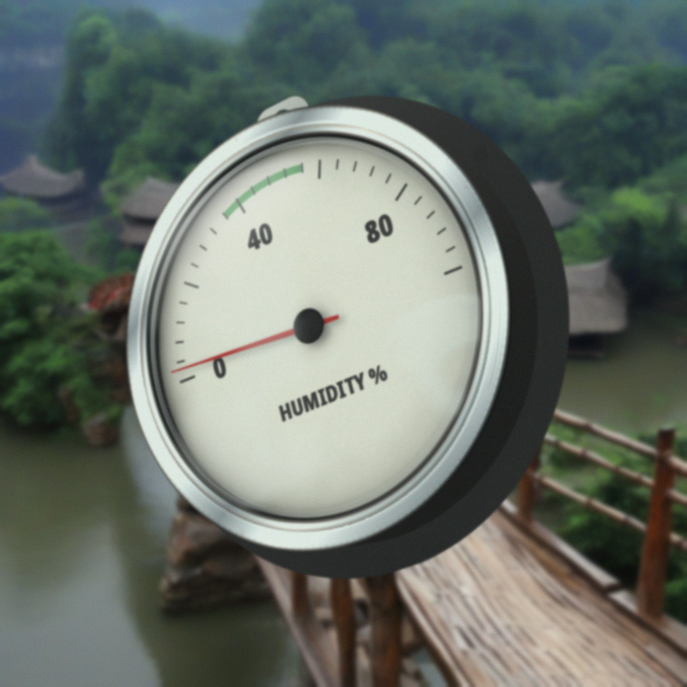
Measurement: 2 %
